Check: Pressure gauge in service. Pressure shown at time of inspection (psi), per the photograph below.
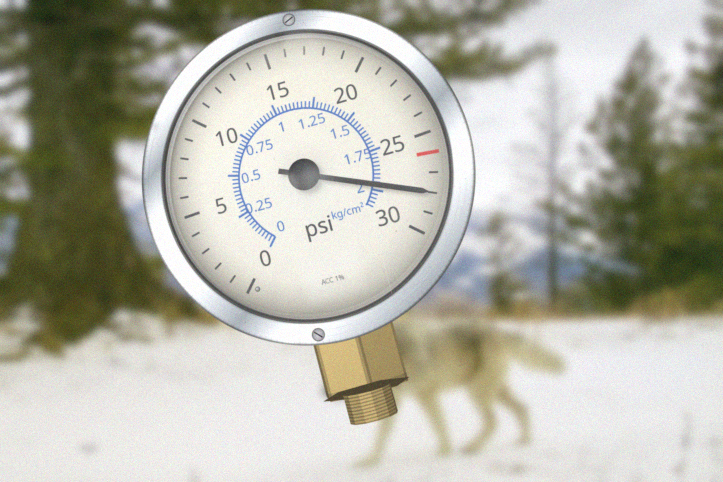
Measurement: 28 psi
